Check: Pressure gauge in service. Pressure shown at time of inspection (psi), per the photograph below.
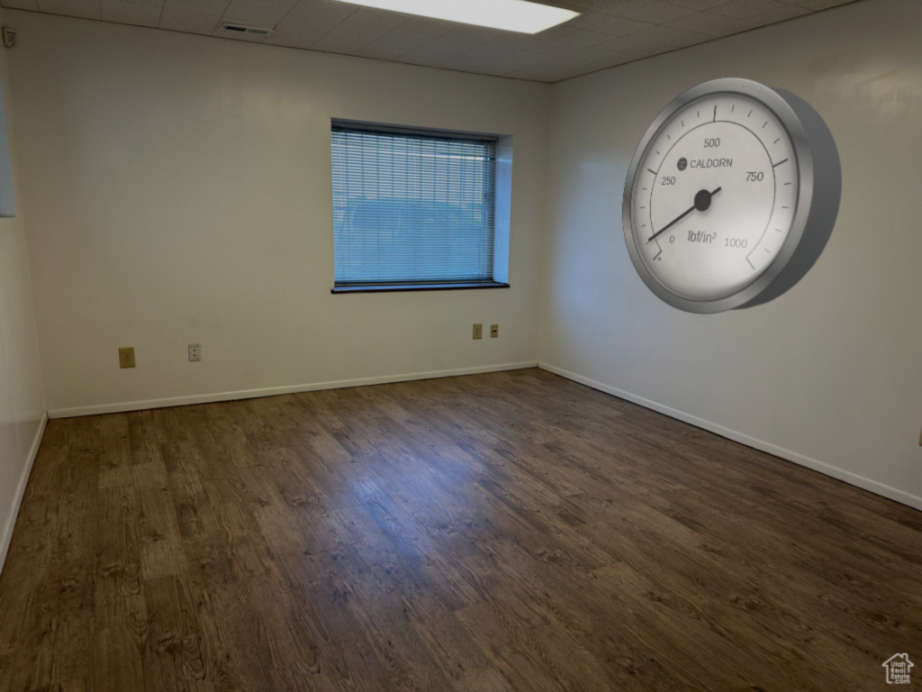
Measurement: 50 psi
